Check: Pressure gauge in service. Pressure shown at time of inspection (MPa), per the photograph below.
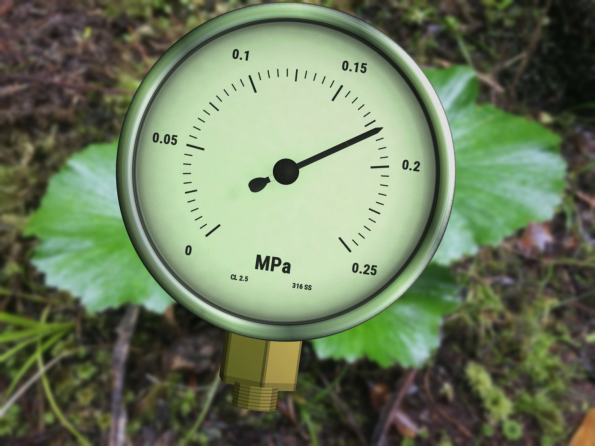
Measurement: 0.18 MPa
